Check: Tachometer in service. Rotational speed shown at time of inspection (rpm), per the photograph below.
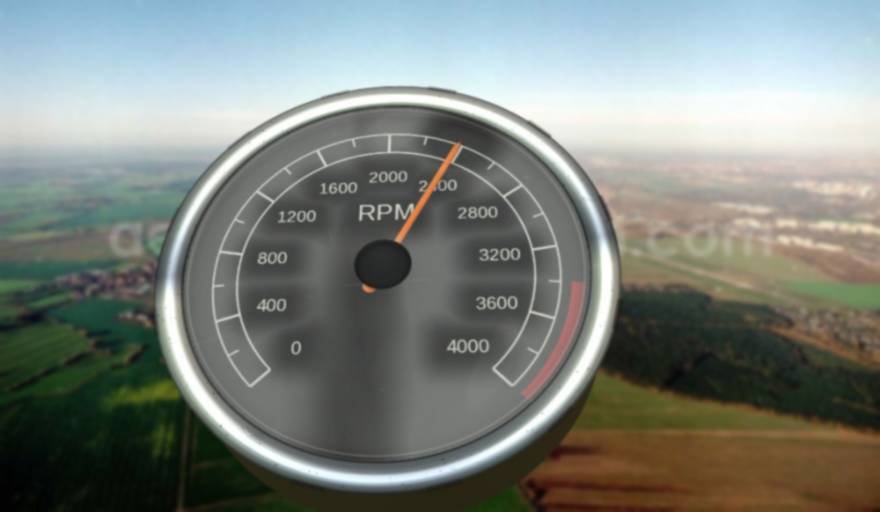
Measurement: 2400 rpm
